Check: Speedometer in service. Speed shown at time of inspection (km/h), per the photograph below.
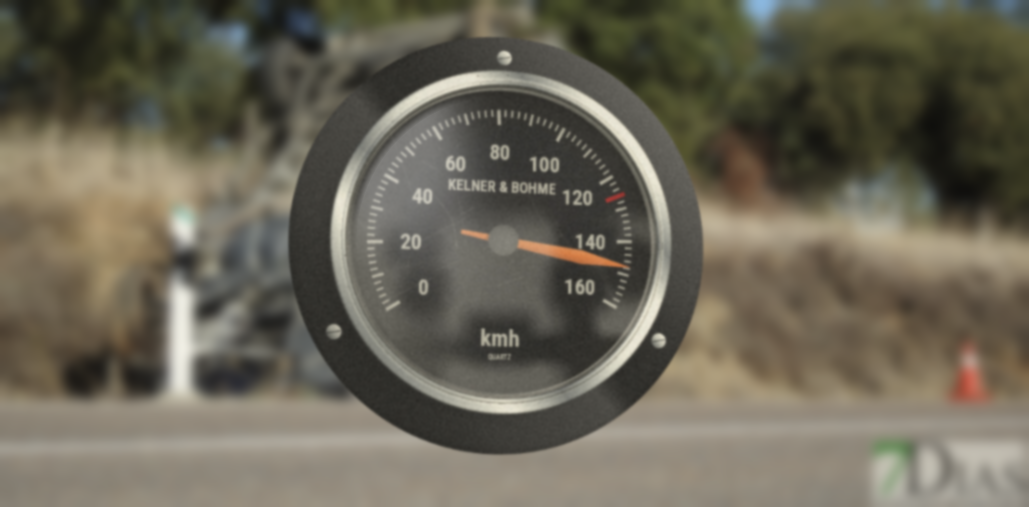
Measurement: 148 km/h
